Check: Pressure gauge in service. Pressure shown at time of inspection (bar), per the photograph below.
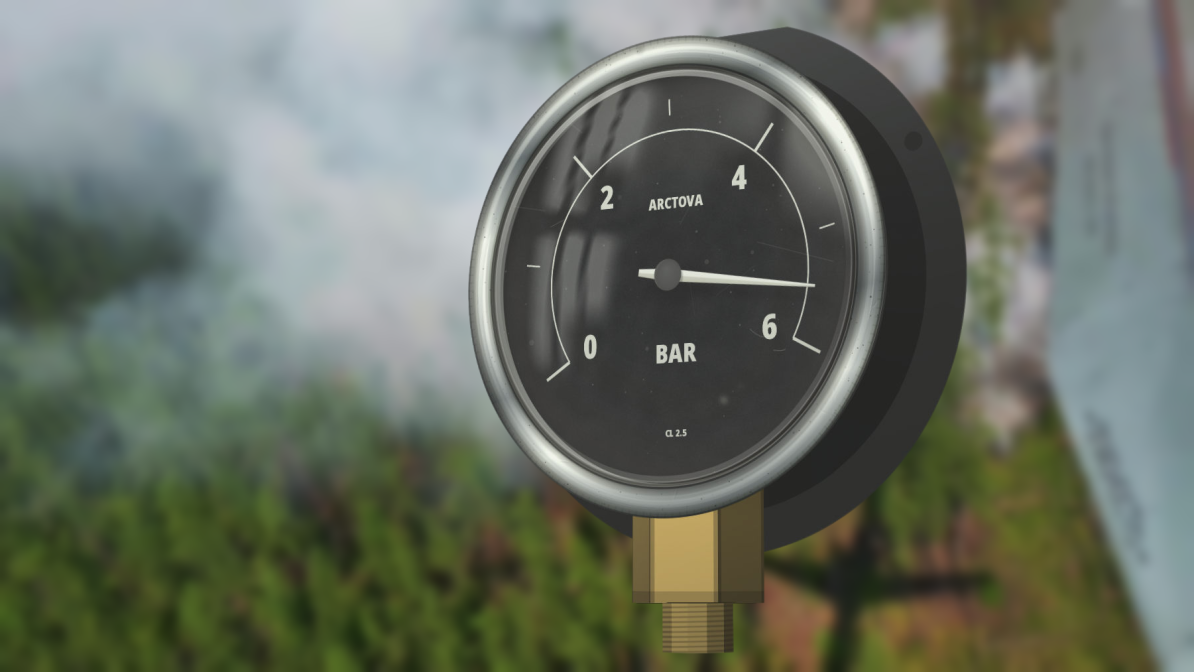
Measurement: 5.5 bar
